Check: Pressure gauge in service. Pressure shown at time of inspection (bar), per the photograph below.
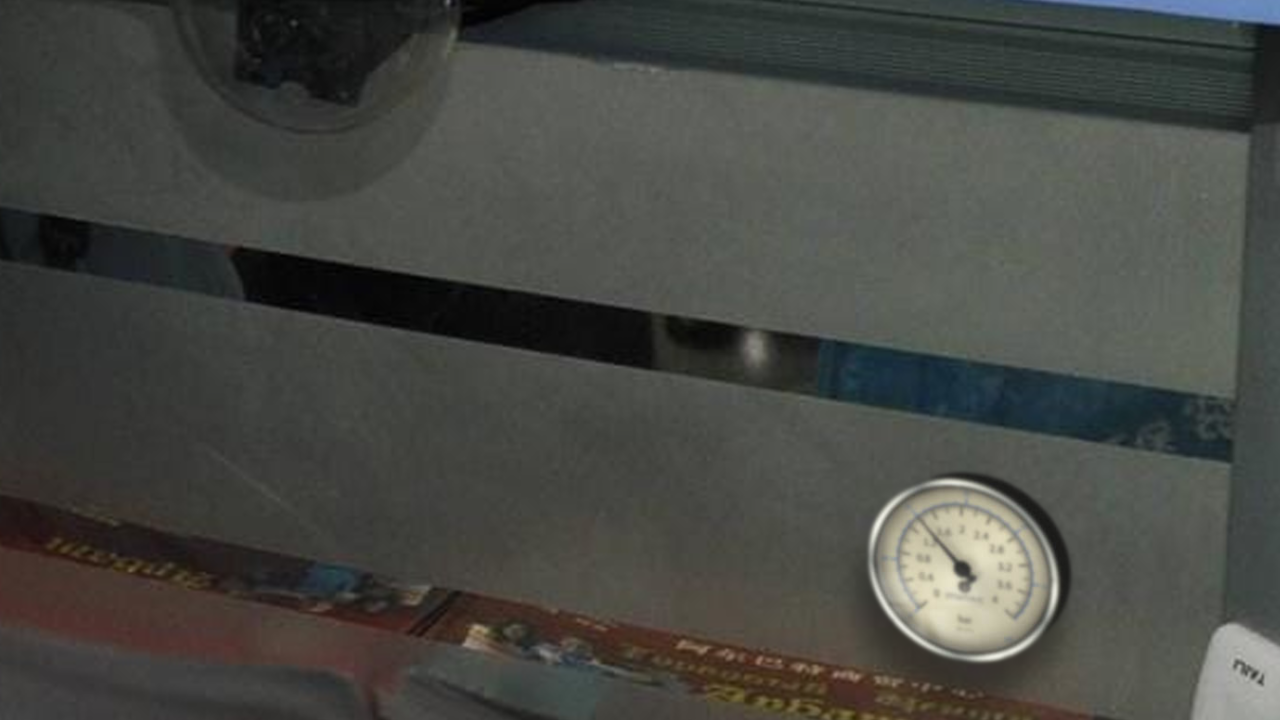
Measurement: 1.4 bar
